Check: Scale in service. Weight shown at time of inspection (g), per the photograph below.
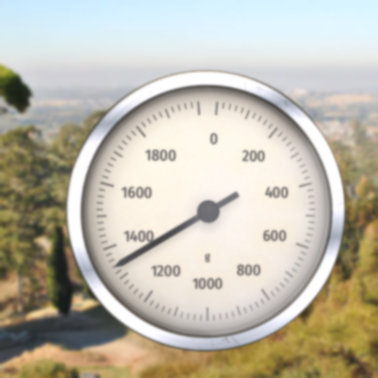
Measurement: 1340 g
